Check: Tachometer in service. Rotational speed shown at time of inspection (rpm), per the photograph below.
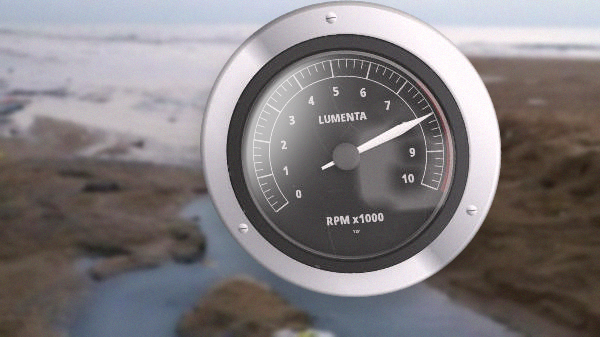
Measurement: 8000 rpm
